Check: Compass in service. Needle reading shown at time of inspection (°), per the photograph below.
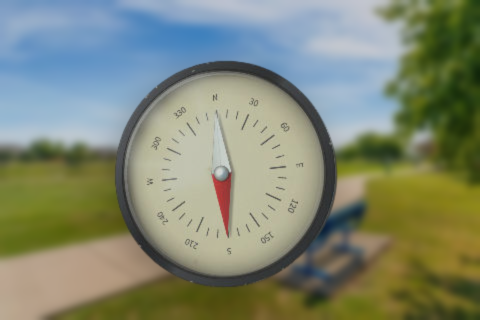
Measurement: 180 °
